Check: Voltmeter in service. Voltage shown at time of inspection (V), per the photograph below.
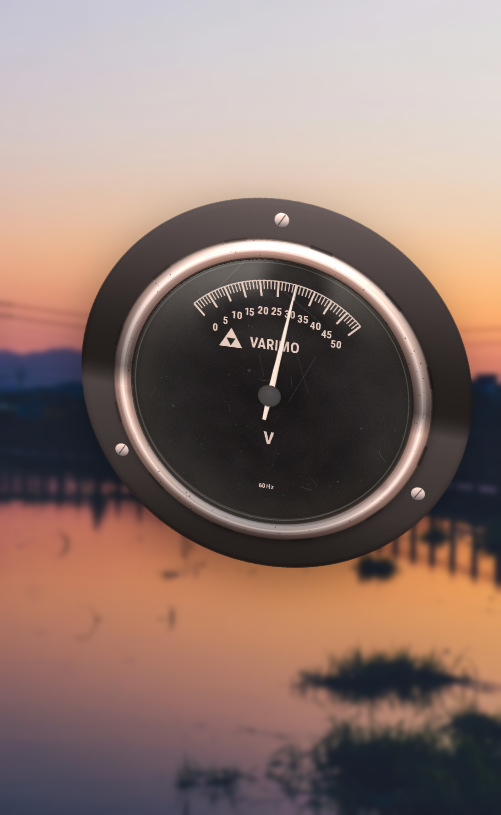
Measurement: 30 V
